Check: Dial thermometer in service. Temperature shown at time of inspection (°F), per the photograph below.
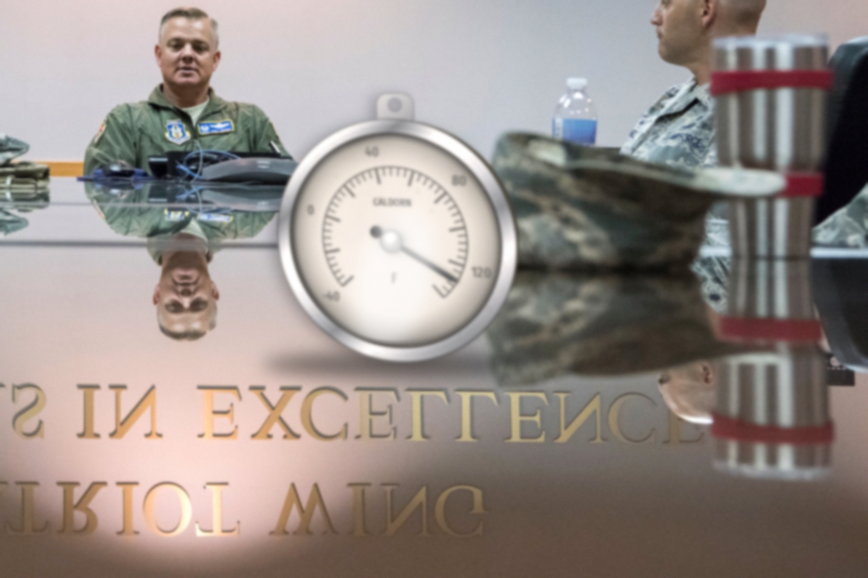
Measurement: 128 °F
